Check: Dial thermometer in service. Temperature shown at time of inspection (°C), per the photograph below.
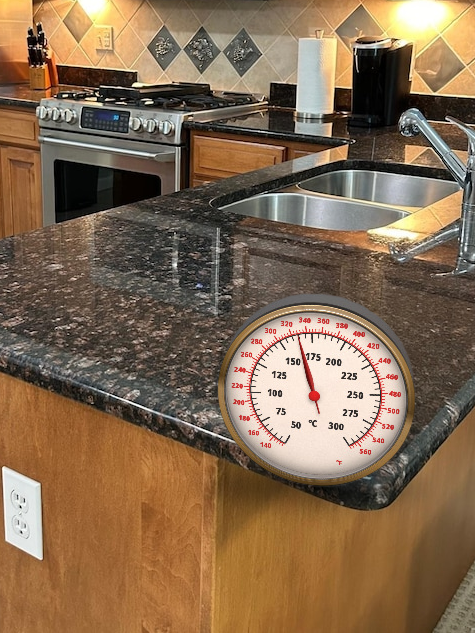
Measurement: 165 °C
